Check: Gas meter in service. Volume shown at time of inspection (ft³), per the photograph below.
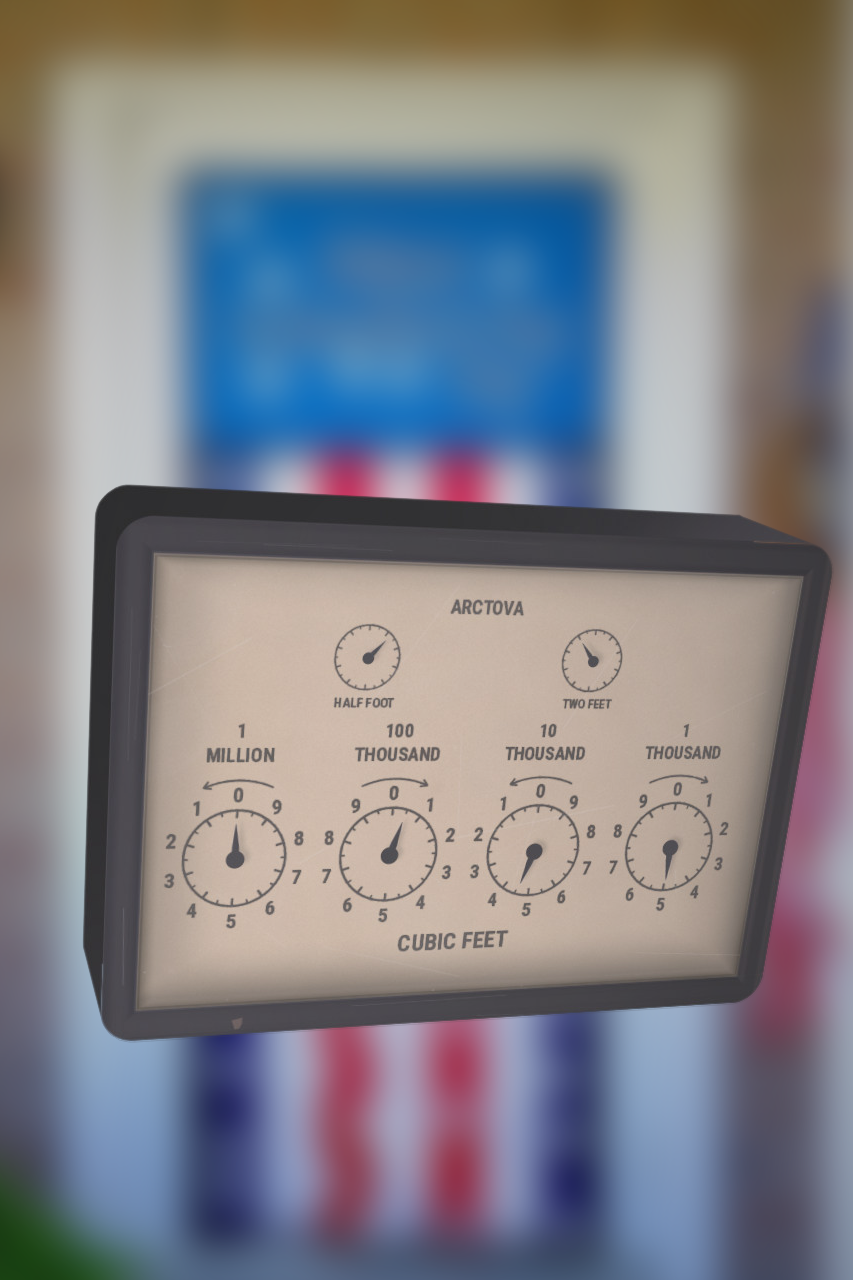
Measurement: 4500 ft³
